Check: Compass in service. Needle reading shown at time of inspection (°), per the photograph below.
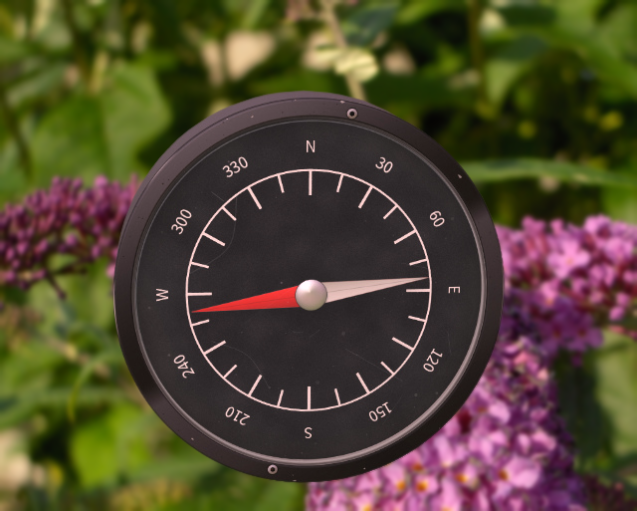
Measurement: 262.5 °
